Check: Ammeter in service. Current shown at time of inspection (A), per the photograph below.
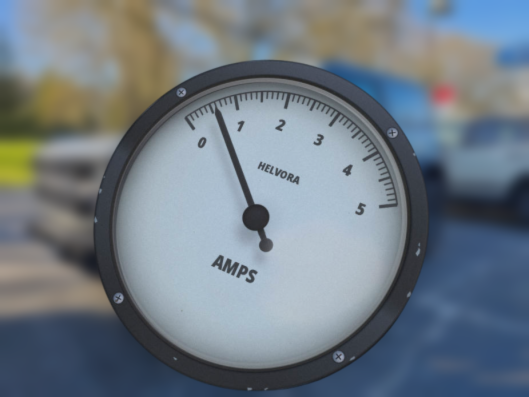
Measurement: 0.6 A
